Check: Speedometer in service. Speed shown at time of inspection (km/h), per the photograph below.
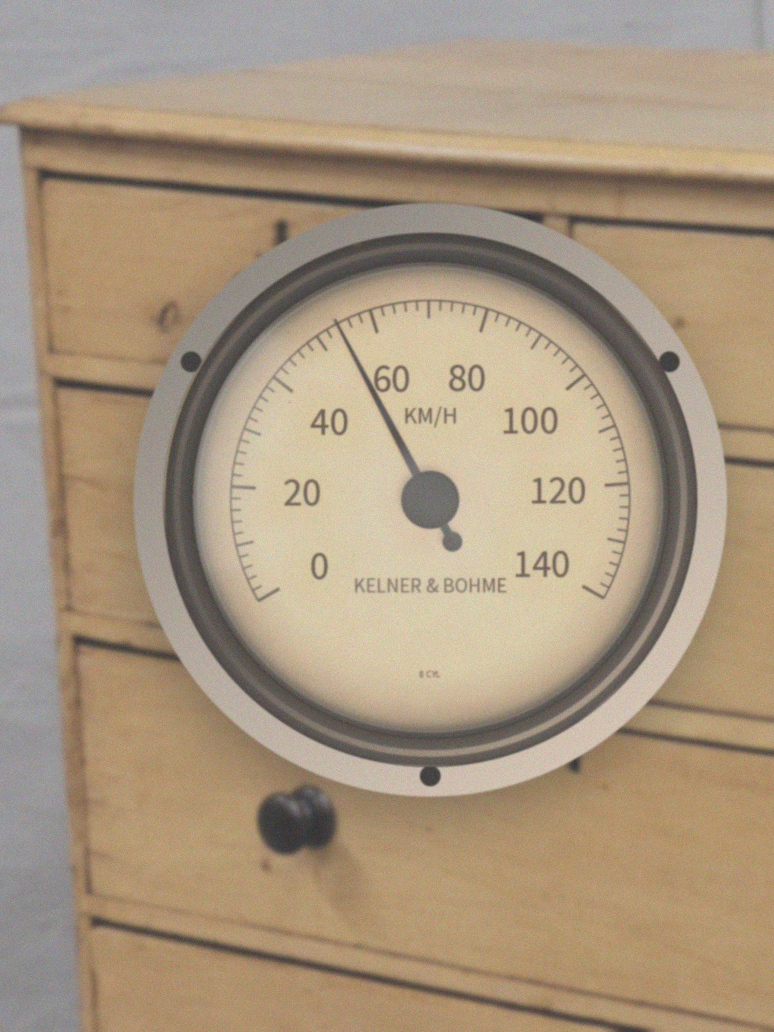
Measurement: 54 km/h
